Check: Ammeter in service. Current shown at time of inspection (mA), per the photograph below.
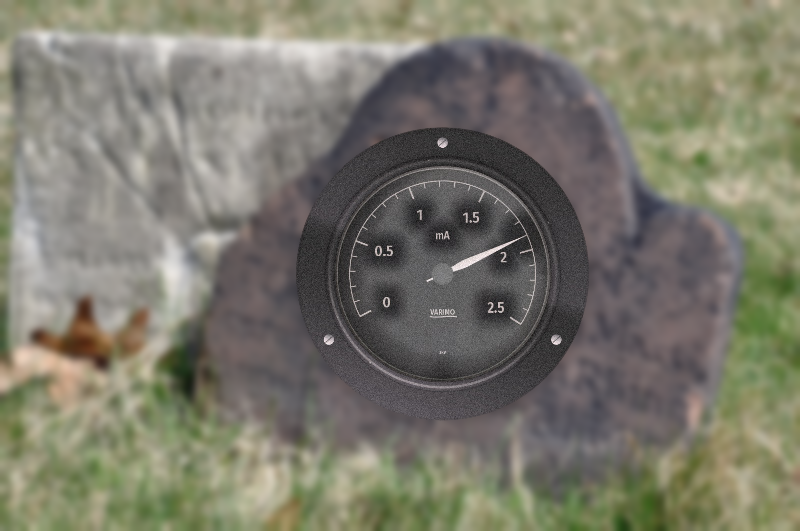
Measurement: 1.9 mA
